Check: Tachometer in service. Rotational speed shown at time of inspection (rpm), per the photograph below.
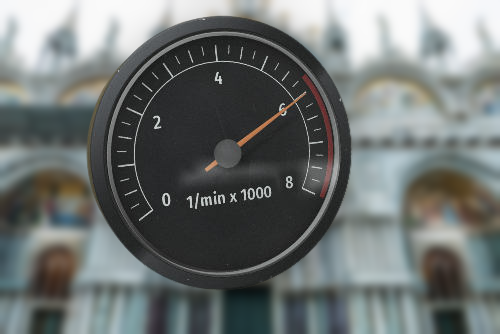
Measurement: 6000 rpm
